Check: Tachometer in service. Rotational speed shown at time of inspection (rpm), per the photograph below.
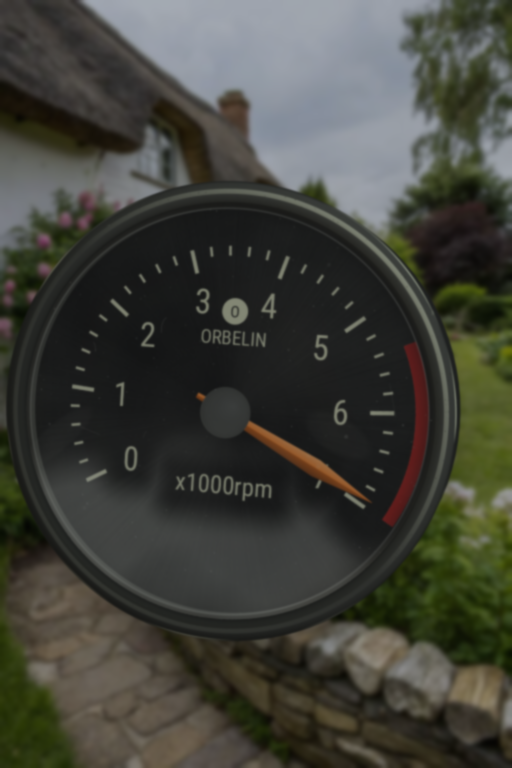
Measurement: 6900 rpm
